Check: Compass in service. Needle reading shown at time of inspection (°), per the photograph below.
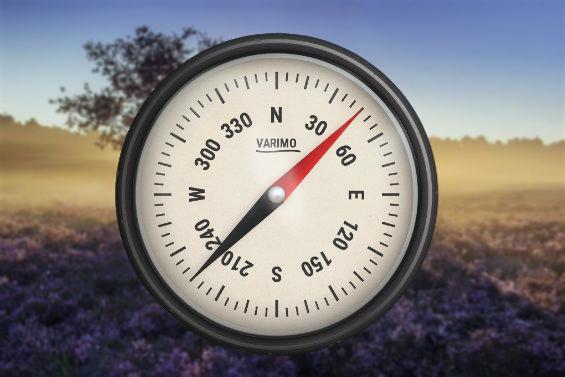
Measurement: 45 °
